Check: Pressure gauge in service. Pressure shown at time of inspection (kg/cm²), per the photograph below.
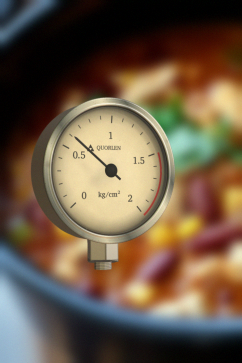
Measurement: 0.6 kg/cm²
